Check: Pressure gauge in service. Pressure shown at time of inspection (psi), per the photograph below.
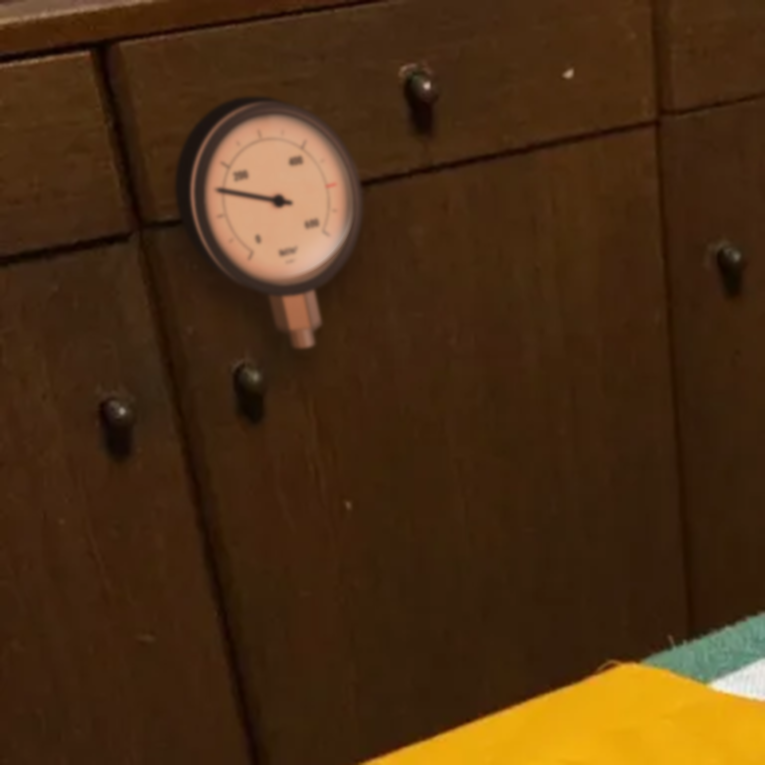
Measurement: 150 psi
